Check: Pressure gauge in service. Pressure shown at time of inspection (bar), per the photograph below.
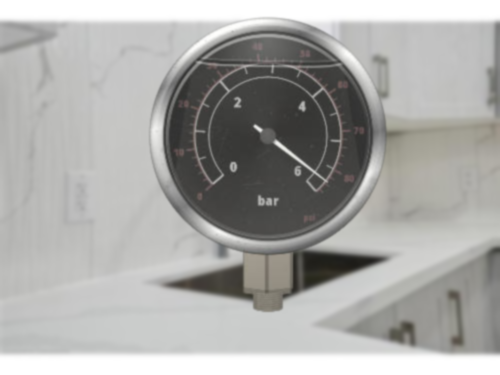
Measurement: 5.75 bar
